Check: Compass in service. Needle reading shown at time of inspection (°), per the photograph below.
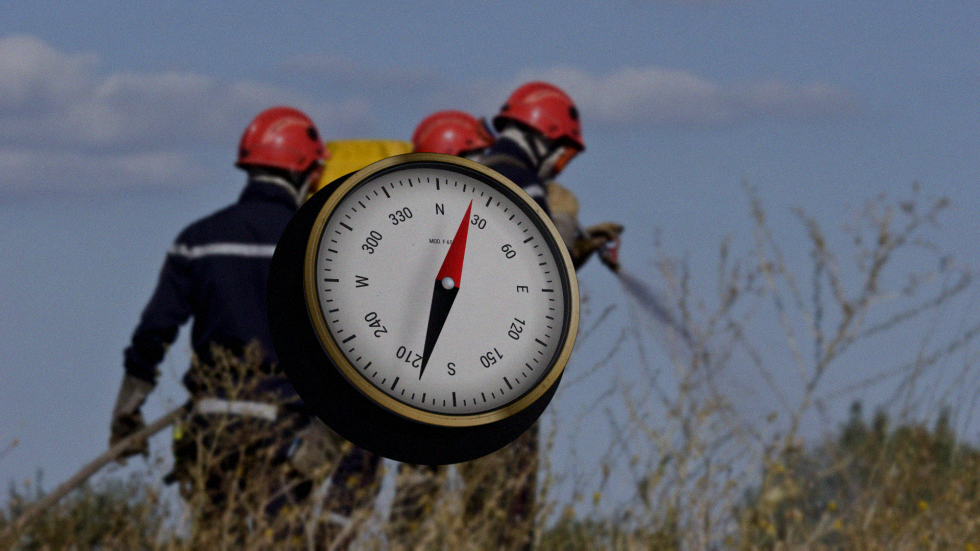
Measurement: 20 °
